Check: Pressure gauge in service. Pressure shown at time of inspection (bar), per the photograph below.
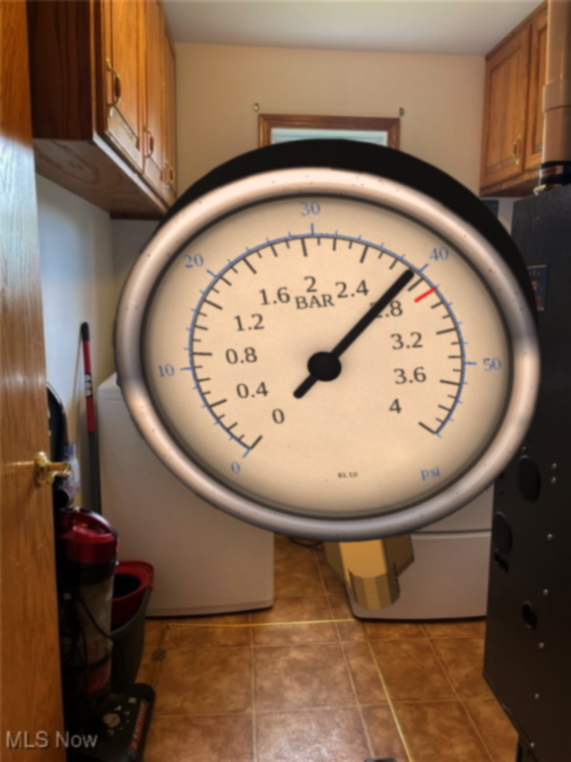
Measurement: 2.7 bar
